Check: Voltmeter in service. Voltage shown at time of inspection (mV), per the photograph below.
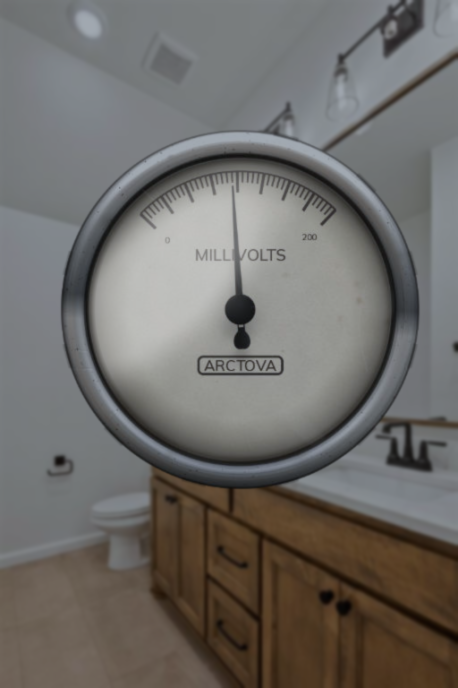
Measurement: 95 mV
